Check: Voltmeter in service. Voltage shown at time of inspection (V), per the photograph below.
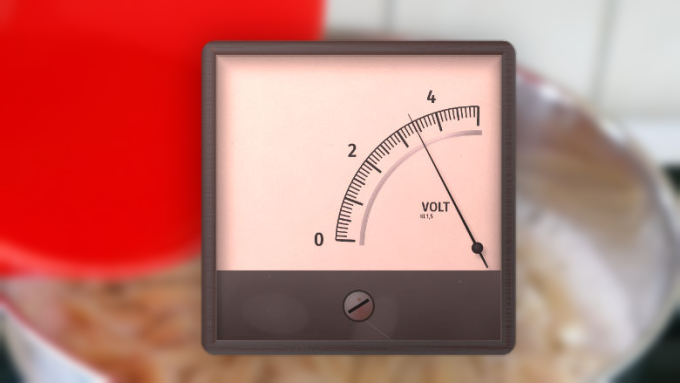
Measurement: 3.4 V
